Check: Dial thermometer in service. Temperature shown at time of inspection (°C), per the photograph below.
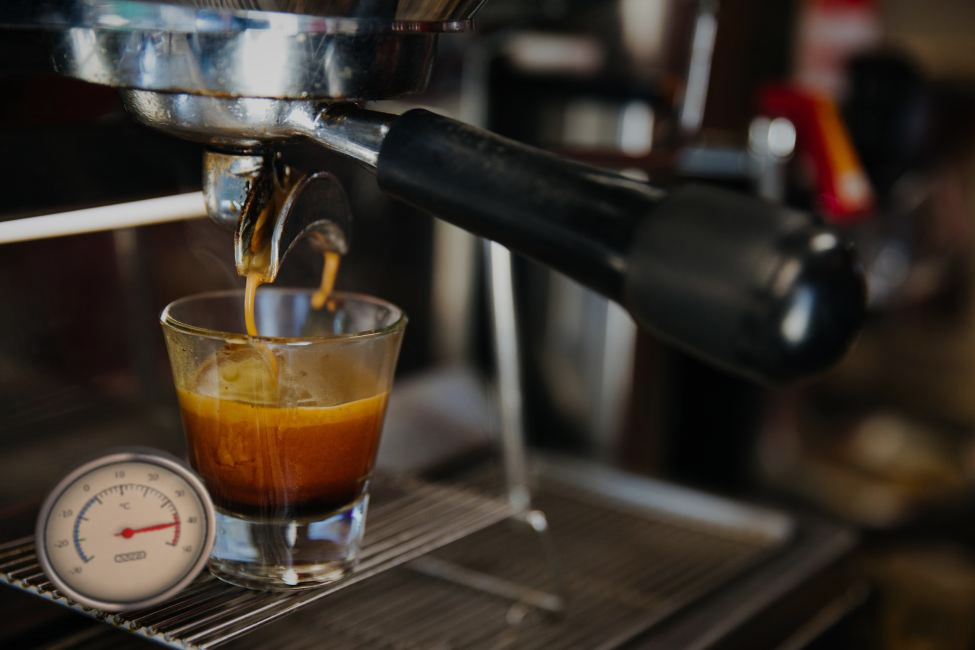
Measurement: 40 °C
